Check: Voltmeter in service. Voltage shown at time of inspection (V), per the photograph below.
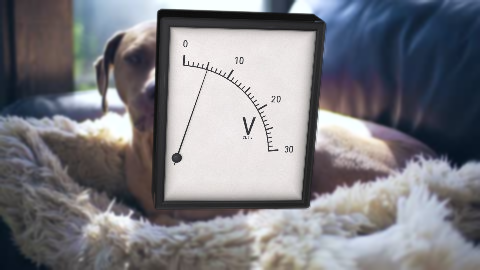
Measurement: 5 V
